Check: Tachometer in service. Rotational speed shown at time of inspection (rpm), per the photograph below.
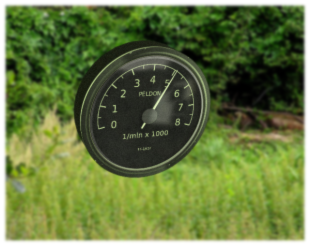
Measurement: 5000 rpm
